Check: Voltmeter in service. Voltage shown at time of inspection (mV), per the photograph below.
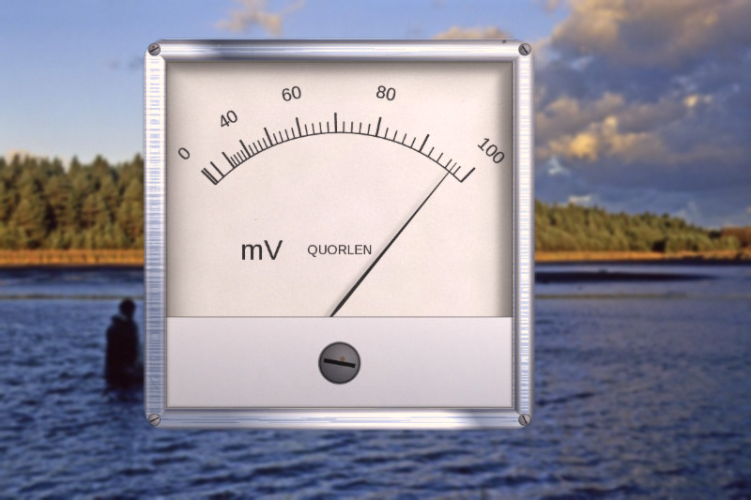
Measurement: 97 mV
